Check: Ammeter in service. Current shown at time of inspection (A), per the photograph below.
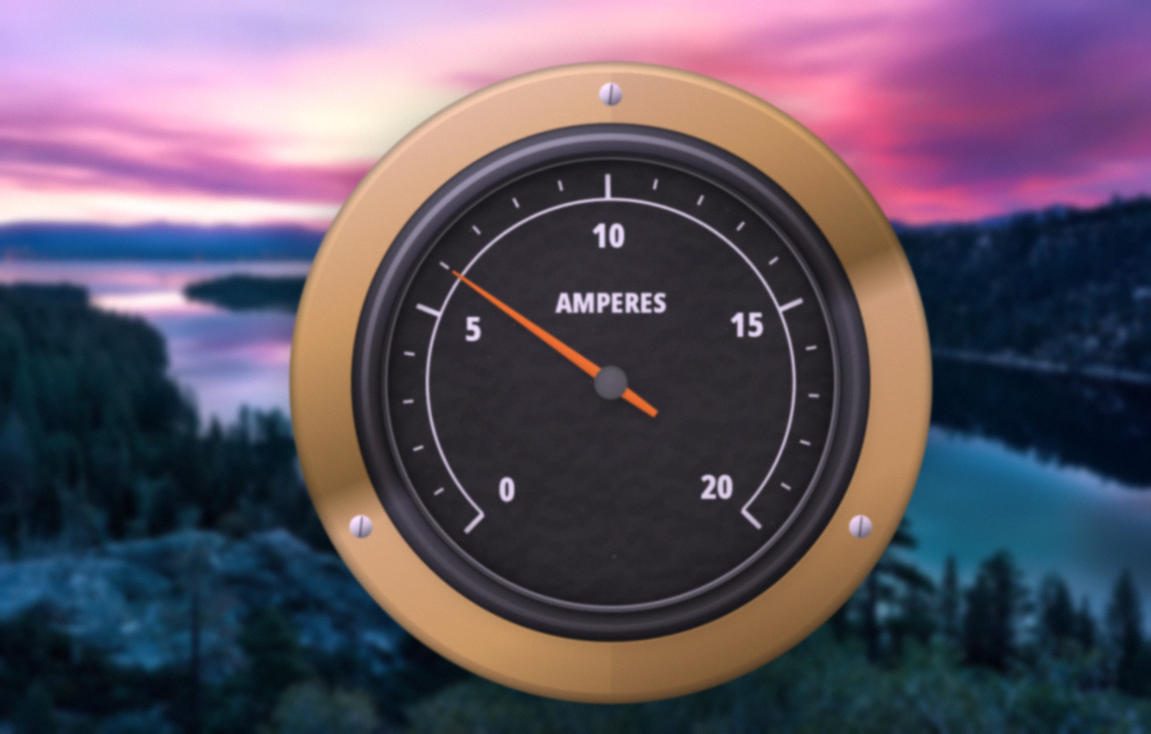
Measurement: 6 A
